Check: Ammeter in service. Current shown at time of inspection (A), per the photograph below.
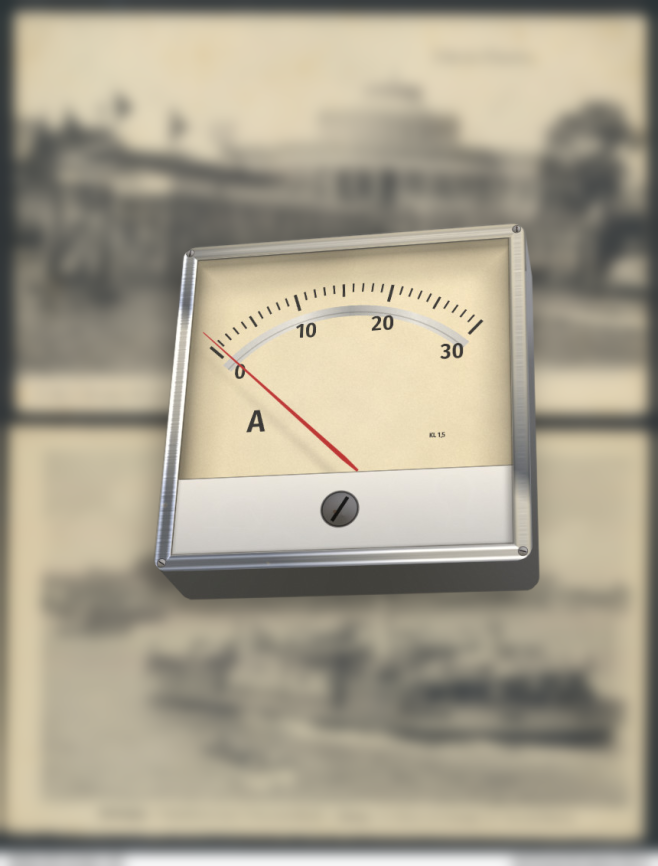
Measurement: 0.5 A
